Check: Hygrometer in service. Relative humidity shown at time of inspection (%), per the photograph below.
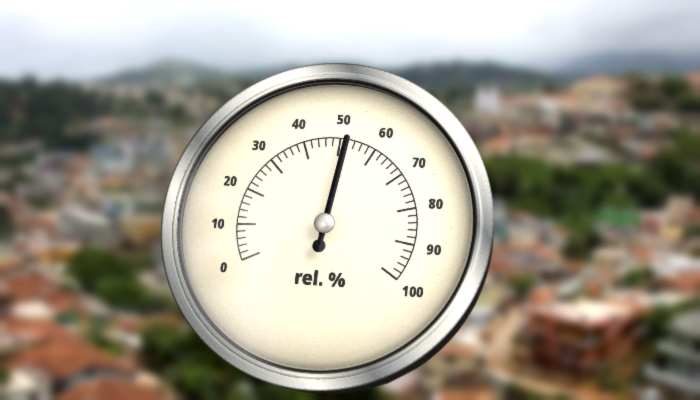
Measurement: 52 %
